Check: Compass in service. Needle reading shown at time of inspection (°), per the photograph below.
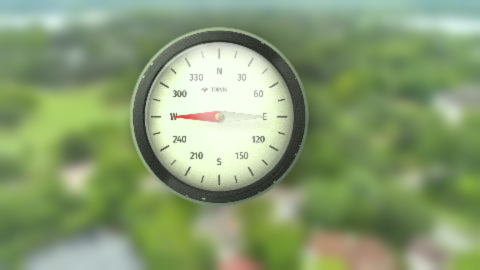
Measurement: 270 °
